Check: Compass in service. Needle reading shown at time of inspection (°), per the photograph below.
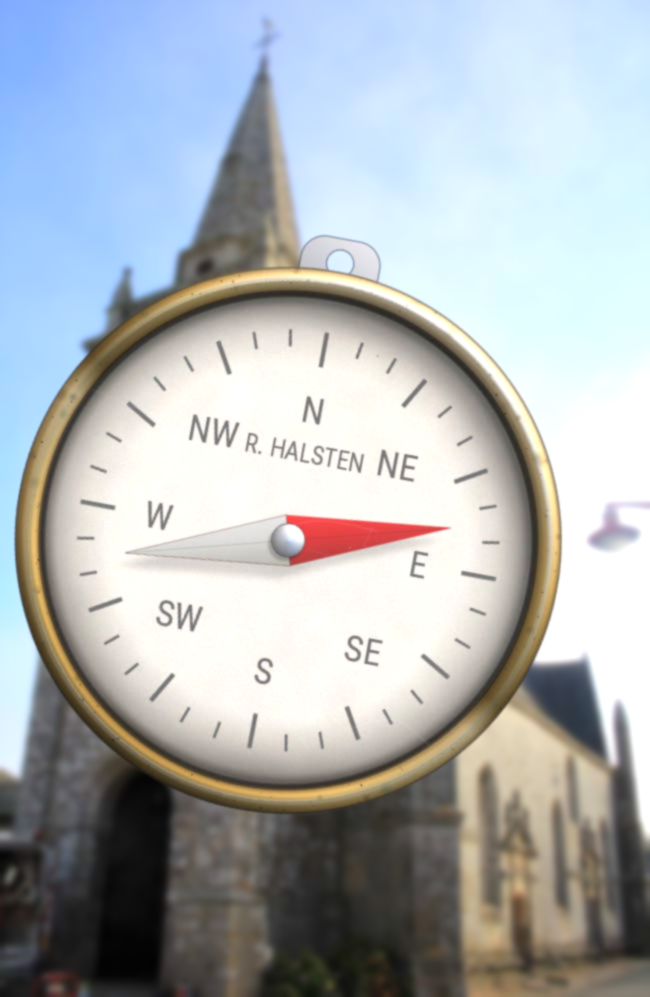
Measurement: 75 °
